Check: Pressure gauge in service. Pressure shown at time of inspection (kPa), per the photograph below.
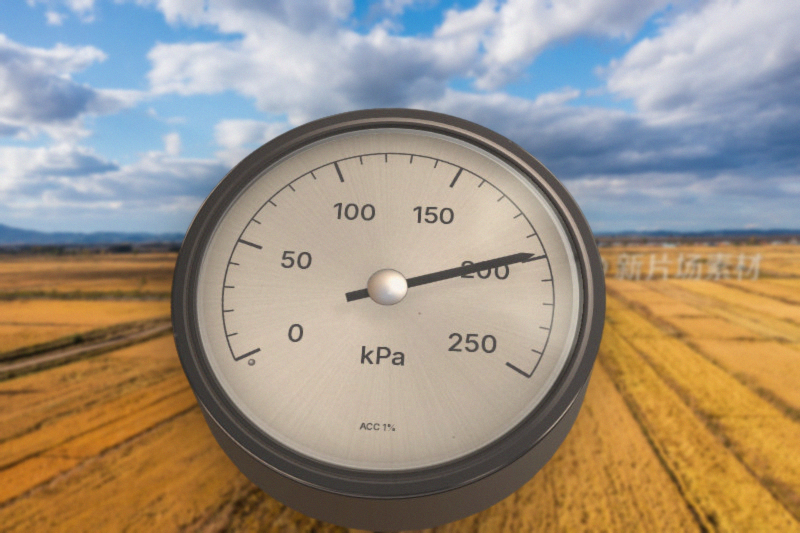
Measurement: 200 kPa
